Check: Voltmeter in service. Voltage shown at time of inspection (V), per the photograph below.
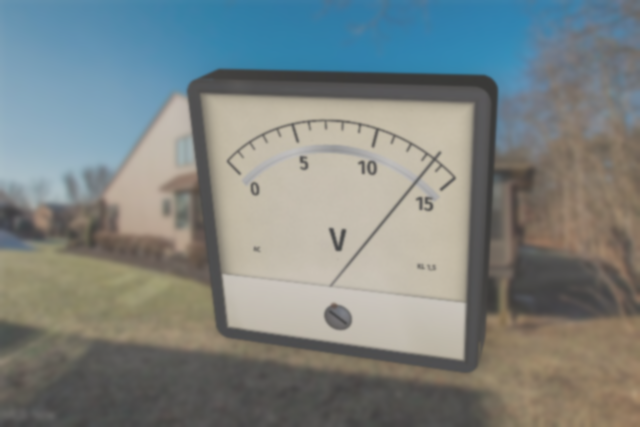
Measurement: 13.5 V
